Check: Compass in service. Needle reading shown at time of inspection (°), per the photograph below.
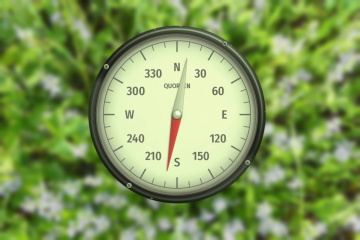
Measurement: 190 °
